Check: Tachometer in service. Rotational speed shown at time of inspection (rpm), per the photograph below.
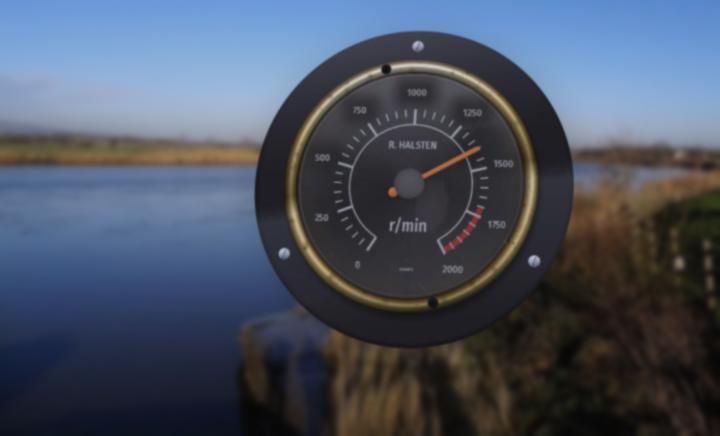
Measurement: 1400 rpm
